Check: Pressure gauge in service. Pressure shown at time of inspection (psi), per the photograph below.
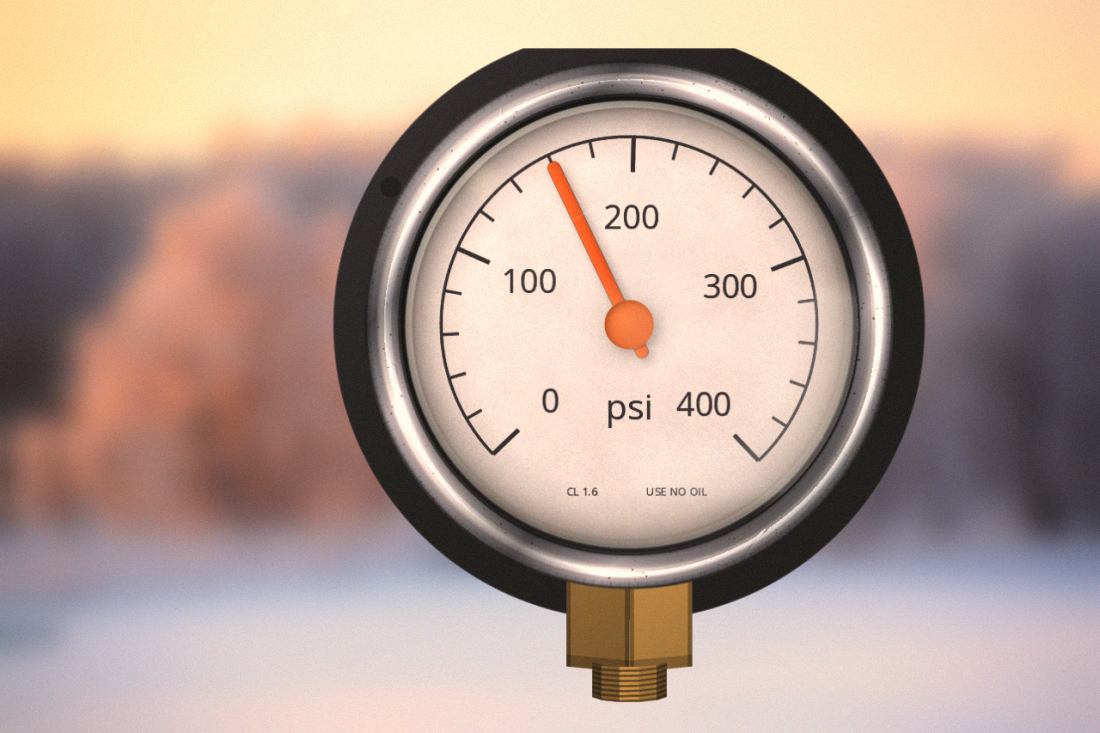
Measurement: 160 psi
